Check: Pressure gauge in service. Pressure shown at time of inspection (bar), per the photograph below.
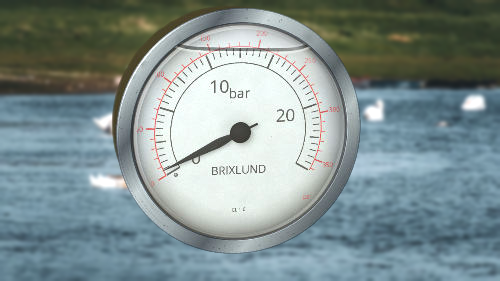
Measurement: 0.5 bar
